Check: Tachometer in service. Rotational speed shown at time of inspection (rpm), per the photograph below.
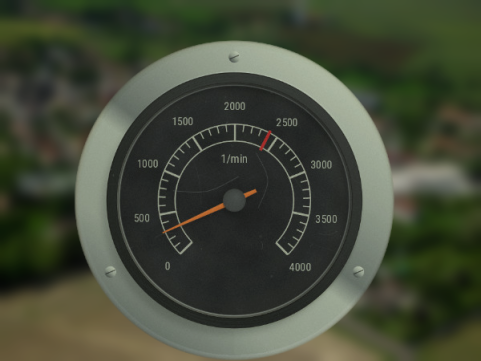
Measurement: 300 rpm
